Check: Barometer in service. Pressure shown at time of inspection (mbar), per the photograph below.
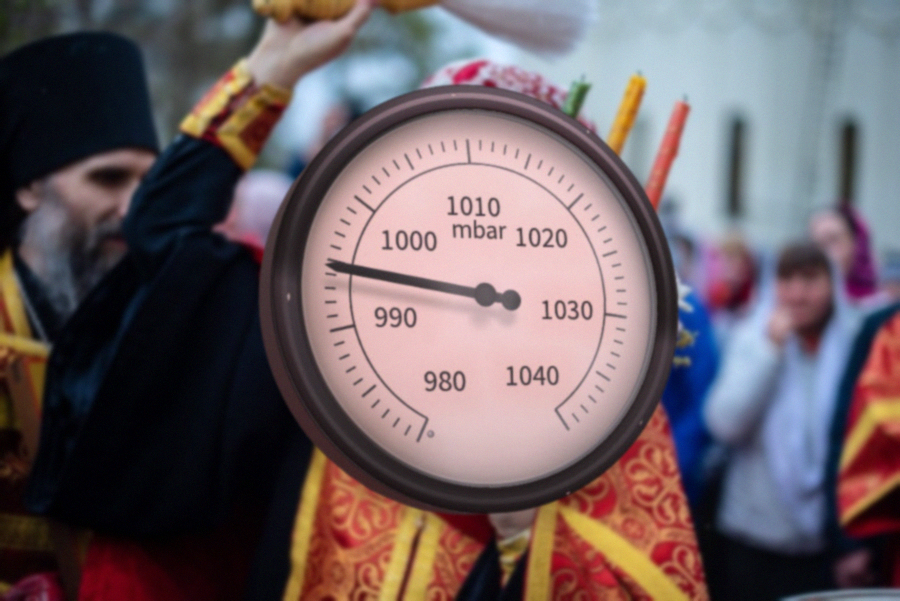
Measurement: 994.5 mbar
